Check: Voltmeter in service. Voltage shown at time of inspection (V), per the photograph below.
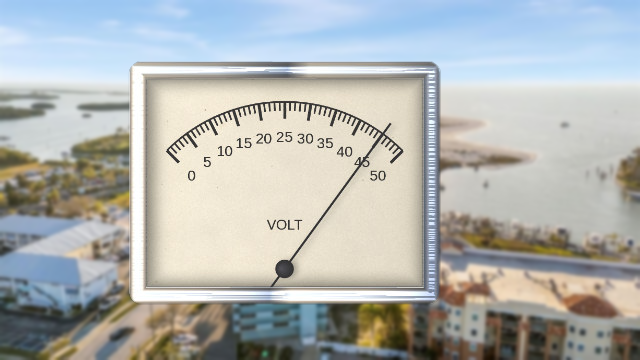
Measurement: 45 V
